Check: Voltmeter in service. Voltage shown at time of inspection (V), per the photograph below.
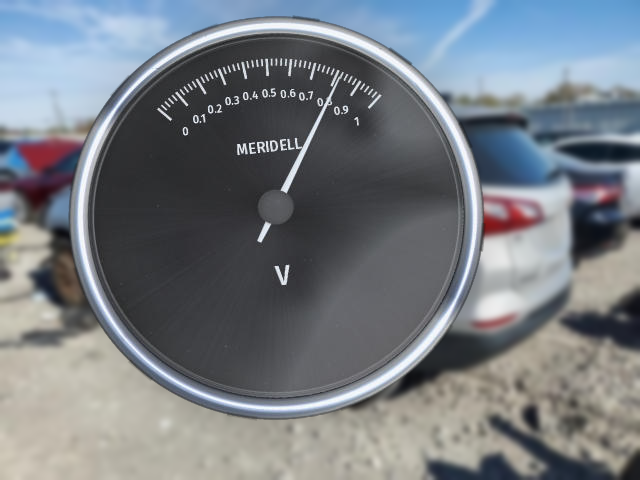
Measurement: 0.82 V
